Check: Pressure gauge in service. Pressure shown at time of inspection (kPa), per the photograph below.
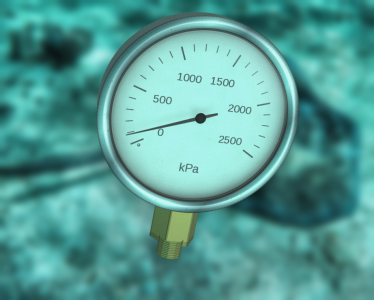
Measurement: 100 kPa
